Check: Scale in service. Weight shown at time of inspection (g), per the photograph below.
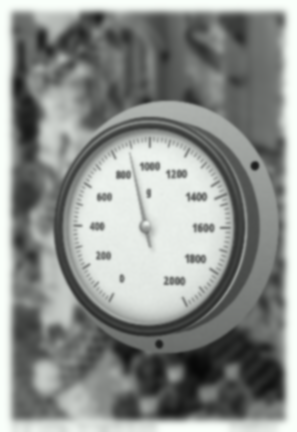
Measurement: 900 g
